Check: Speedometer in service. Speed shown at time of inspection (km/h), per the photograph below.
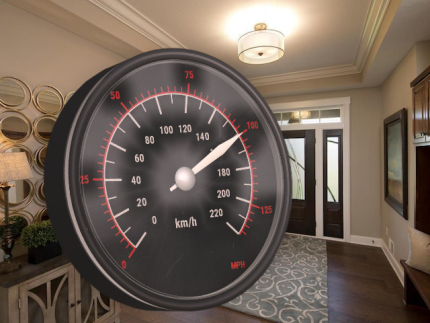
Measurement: 160 km/h
